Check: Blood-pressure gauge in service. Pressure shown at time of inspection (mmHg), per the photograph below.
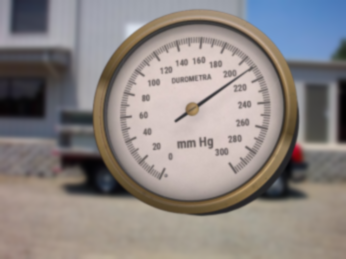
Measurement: 210 mmHg
